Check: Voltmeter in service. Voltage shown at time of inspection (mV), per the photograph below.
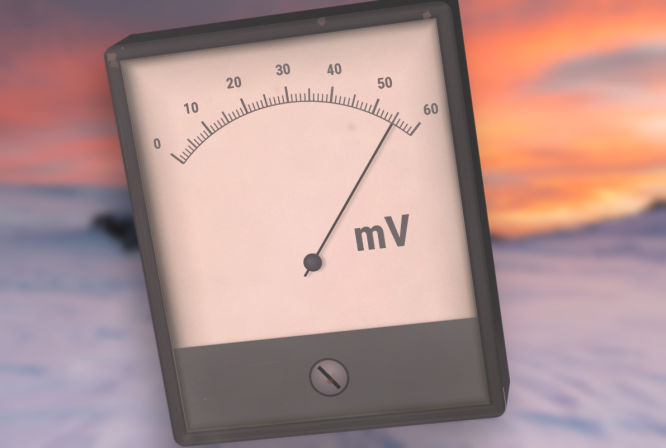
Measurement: 55 mV
